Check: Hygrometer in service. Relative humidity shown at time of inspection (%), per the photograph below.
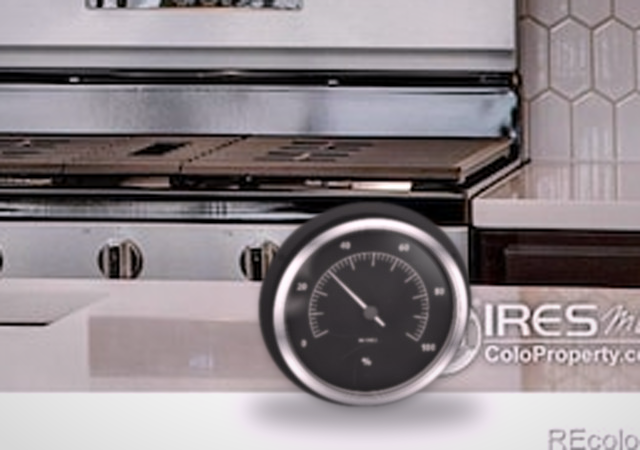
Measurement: 30 %
